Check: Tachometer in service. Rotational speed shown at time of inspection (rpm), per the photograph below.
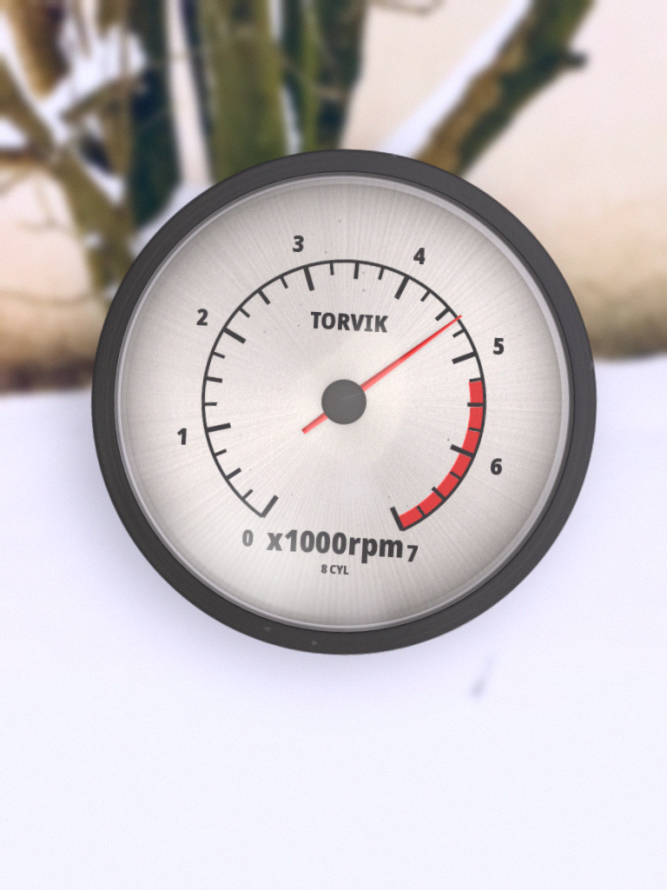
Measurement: 4625 rpm
